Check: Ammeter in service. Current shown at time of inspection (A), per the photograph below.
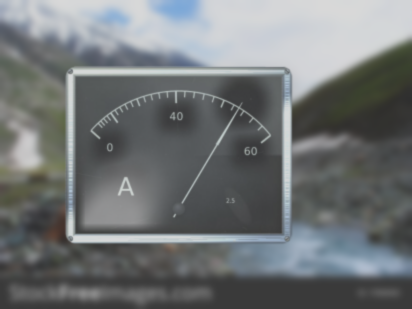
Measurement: 53 A
